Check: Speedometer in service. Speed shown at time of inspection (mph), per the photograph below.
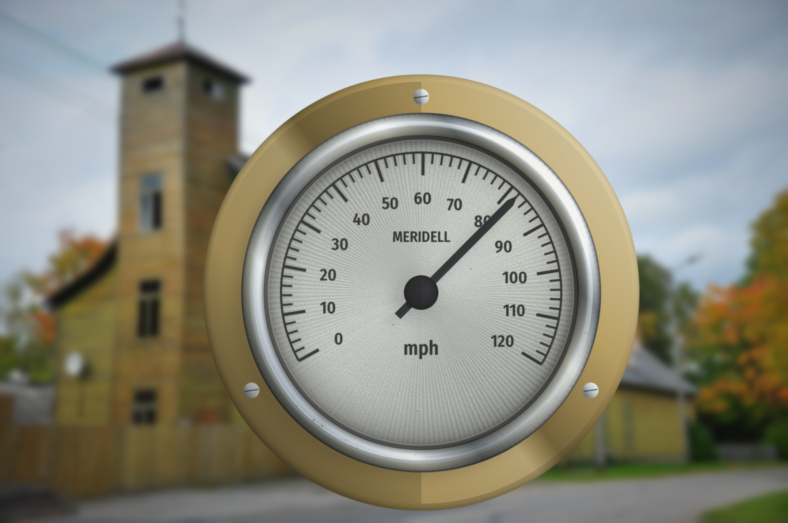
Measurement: 82 mph
